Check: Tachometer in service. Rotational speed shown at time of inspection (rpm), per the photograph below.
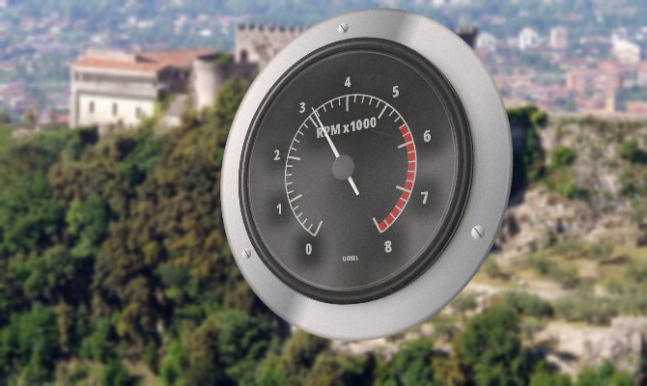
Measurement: 3200 rpm
